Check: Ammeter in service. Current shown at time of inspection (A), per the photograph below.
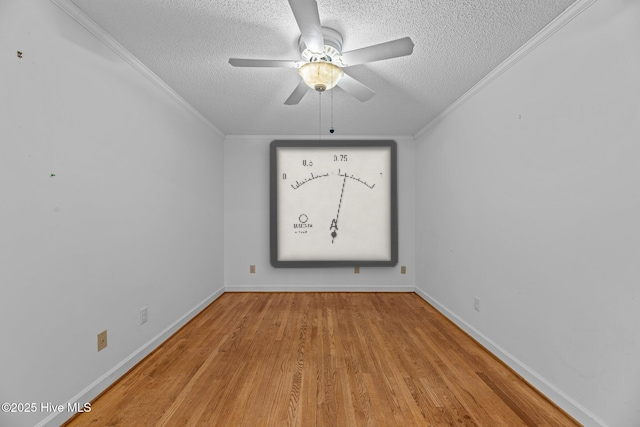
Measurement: 0.8 A
